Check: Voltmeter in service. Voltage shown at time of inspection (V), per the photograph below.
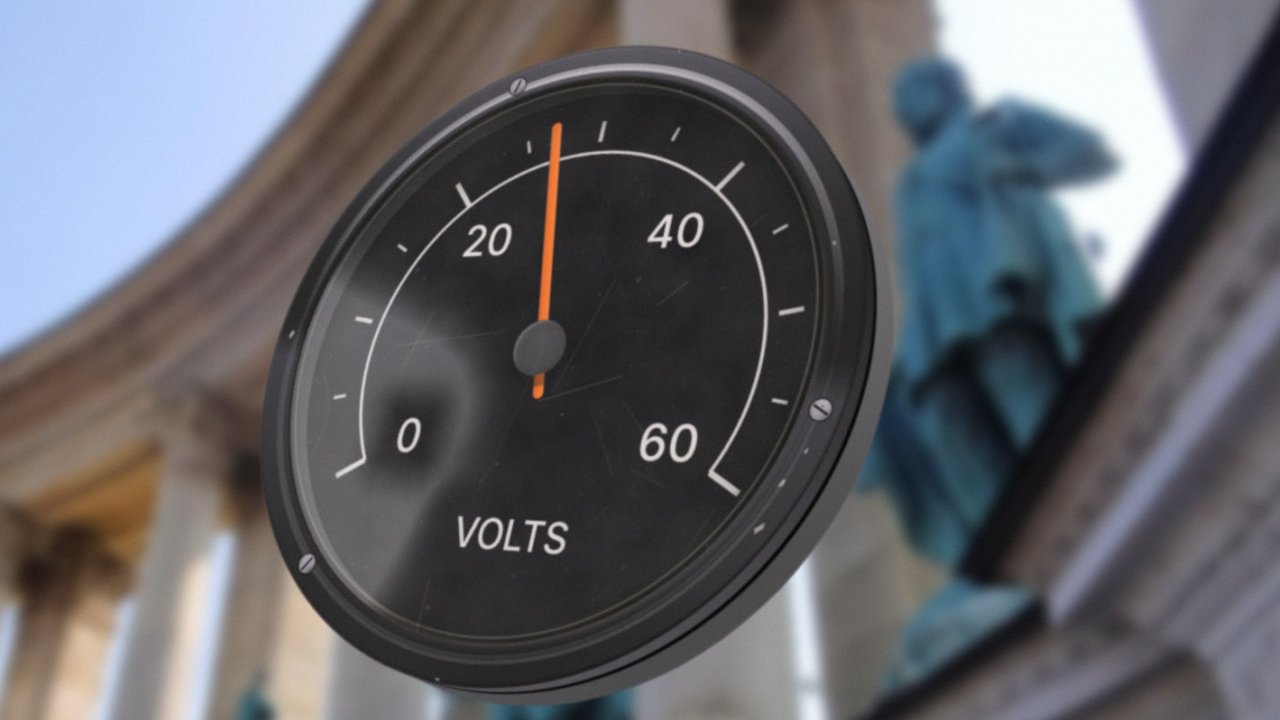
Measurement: 27.5 V
